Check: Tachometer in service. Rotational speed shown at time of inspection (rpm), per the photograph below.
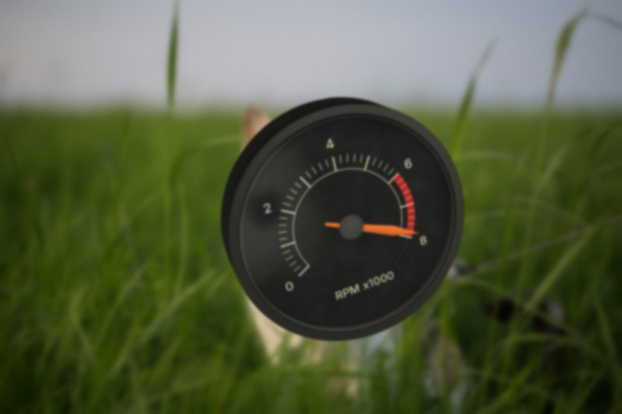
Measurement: 7800 rpm
